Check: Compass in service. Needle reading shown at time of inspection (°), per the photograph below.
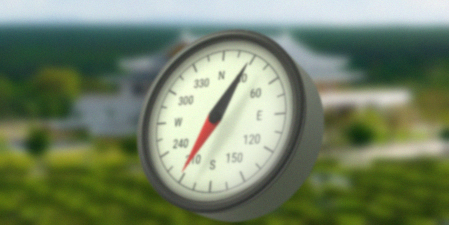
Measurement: 210 °
